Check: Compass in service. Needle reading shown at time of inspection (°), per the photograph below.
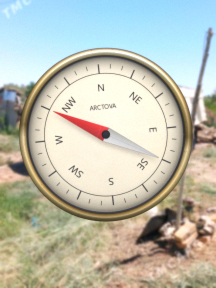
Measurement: 300 °
